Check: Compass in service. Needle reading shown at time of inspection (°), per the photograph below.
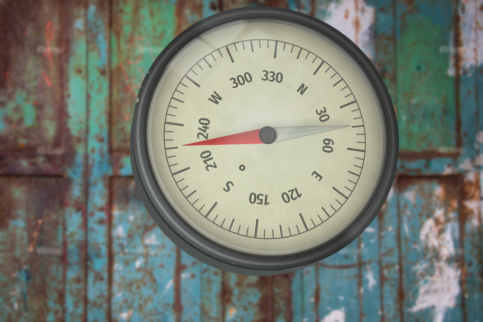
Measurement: 225 °
